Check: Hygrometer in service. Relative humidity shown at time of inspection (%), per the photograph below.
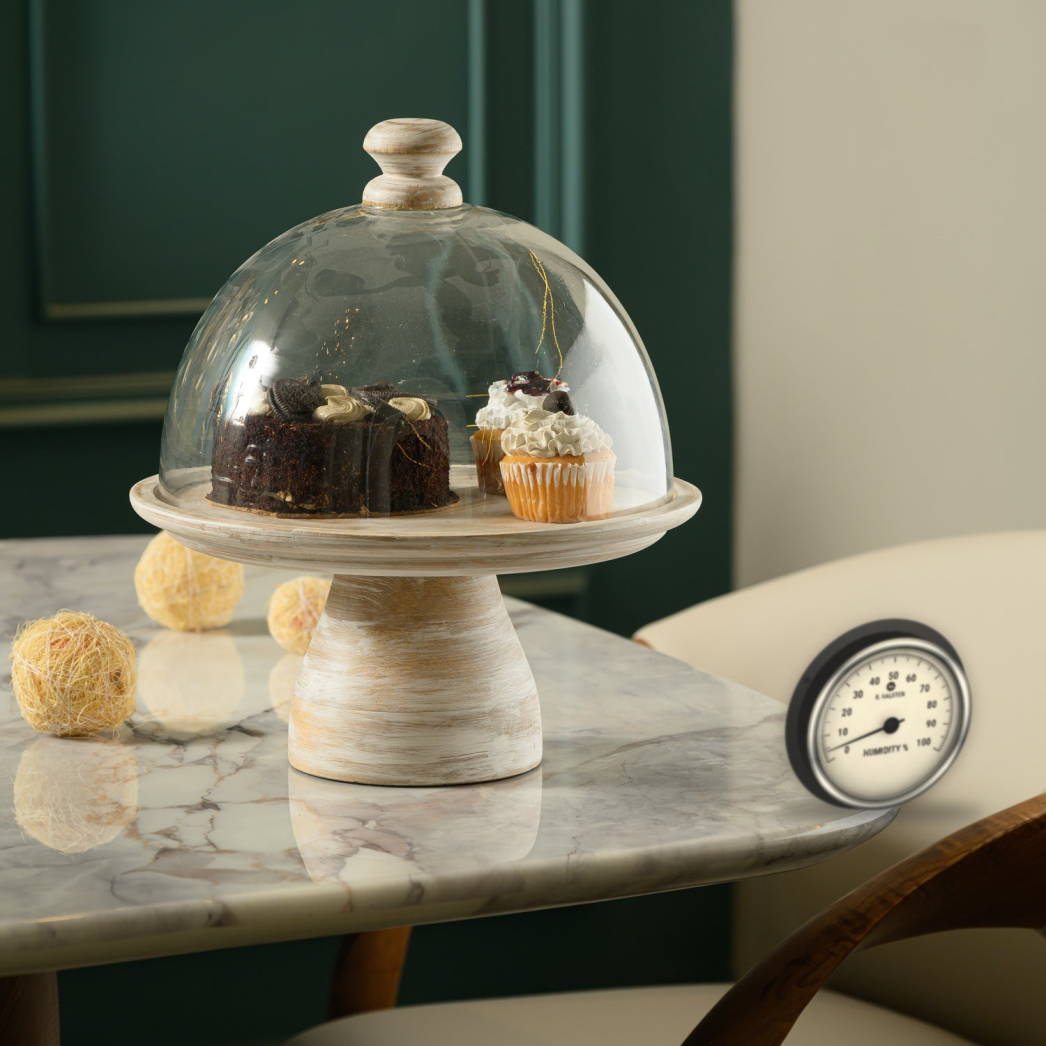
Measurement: 5 %
